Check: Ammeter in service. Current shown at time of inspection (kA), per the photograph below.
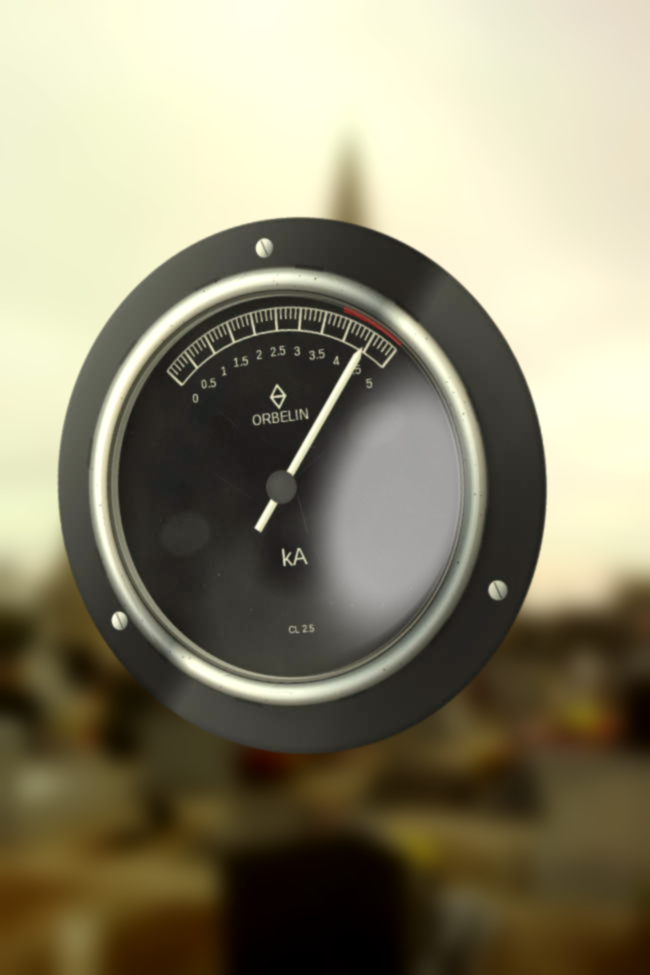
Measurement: 4.5 kA
